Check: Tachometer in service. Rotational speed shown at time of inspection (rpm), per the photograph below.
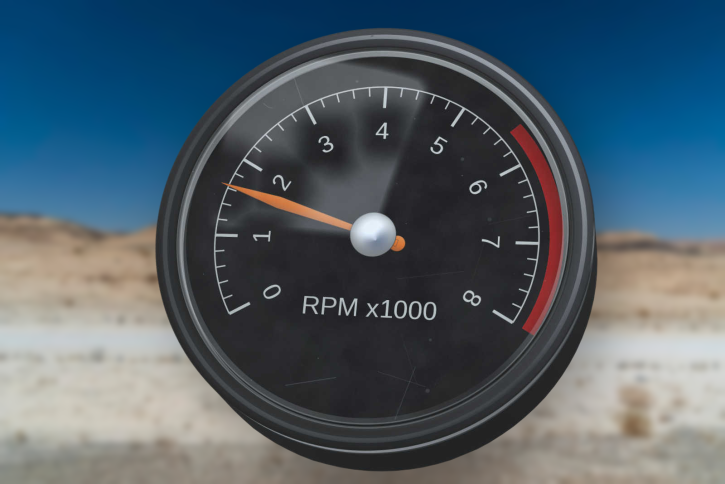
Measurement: 1600 rpm
